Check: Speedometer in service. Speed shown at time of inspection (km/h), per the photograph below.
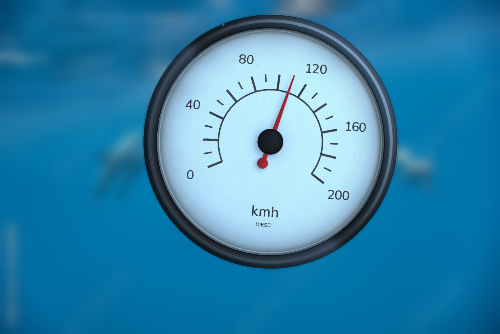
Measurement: 110 km/h
